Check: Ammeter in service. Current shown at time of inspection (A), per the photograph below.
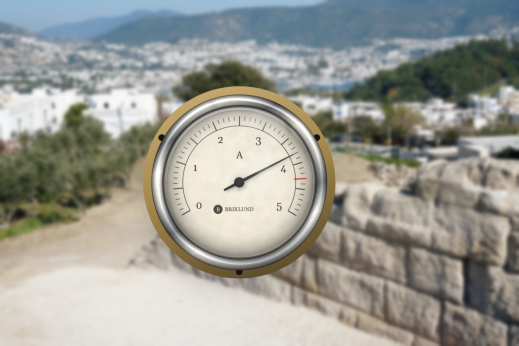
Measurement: 3.8 A
